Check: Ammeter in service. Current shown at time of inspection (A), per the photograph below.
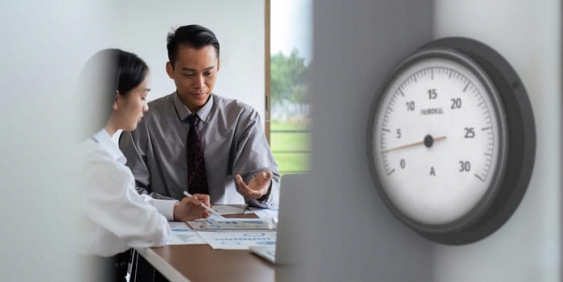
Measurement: 2.5 A
